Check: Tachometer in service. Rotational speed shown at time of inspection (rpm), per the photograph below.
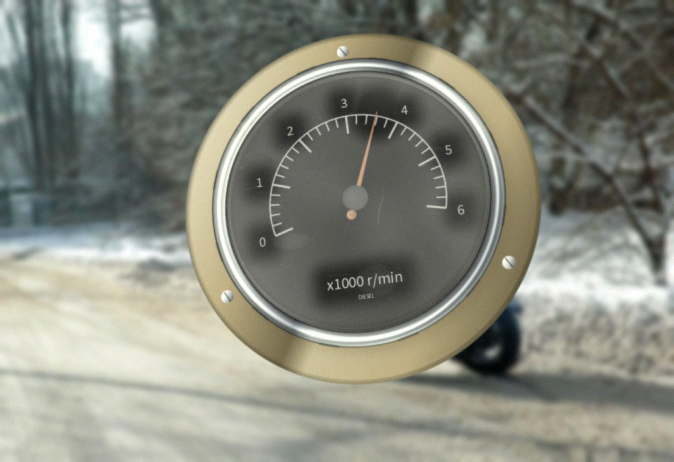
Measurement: 3600 rpm
